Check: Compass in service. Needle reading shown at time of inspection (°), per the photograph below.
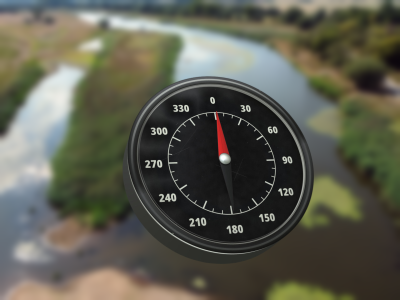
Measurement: 0 °
